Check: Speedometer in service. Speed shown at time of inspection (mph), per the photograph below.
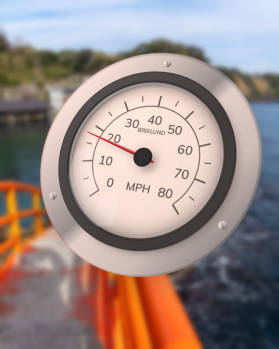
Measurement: 17.5 mph
